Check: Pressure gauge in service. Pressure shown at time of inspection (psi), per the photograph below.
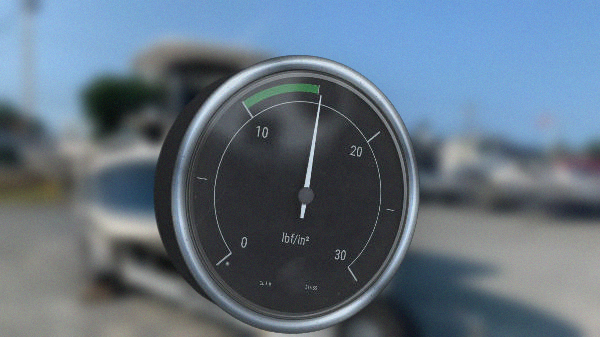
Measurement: 15 psi
